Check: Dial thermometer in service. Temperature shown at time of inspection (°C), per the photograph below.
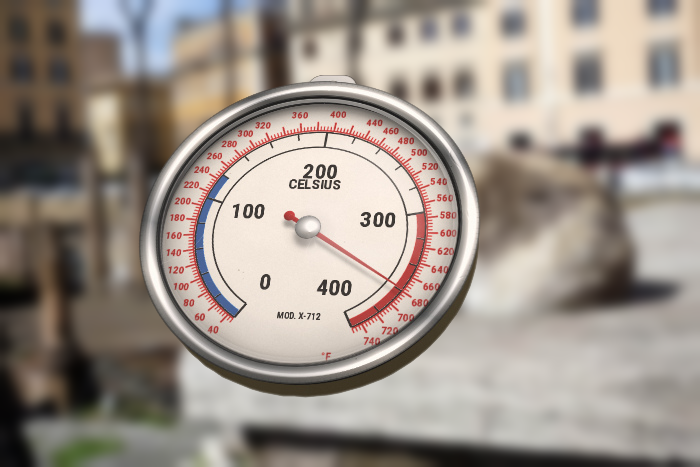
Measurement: 360 °C
